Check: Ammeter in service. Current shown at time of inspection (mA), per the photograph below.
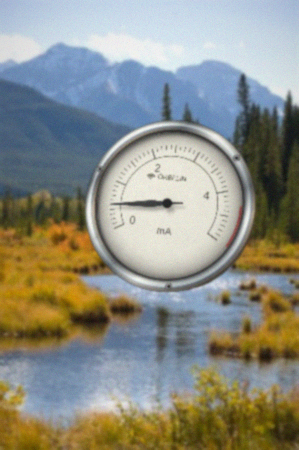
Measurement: 0.5 mA
